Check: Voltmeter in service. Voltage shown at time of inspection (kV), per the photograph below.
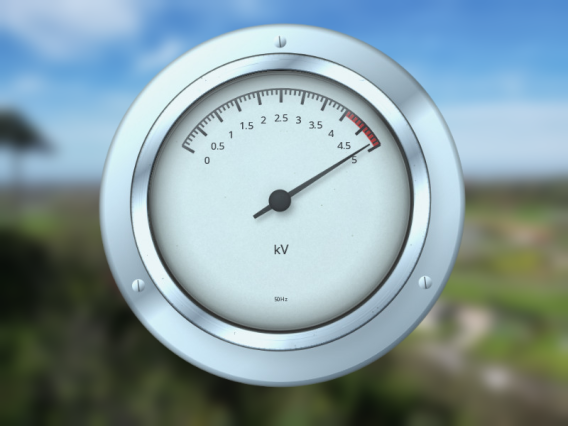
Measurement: 4.9 kV
